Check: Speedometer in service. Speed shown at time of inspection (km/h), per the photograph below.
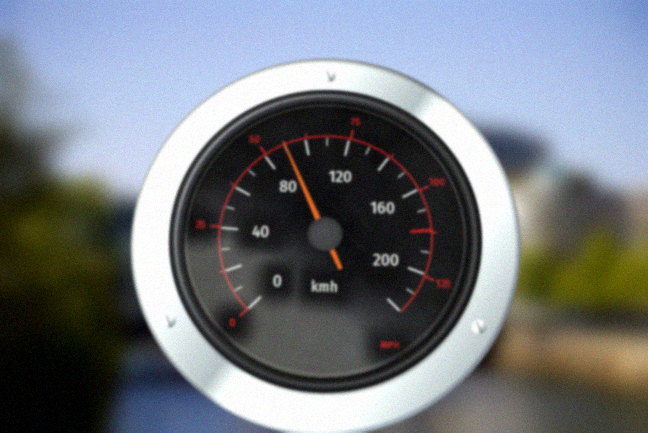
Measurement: 90 km/h
